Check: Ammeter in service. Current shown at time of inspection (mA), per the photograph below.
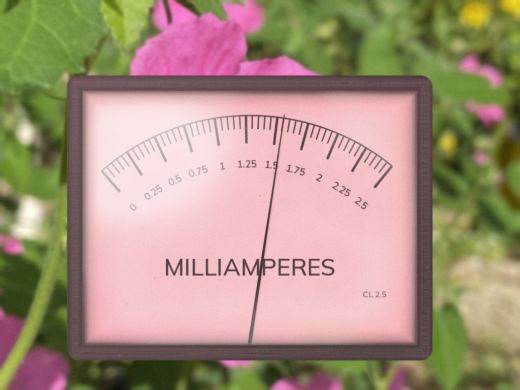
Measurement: 1.55 mA
